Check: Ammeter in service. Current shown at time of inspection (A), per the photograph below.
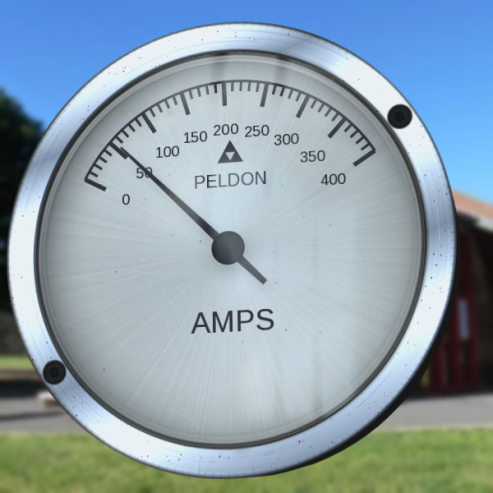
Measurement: 55 A
